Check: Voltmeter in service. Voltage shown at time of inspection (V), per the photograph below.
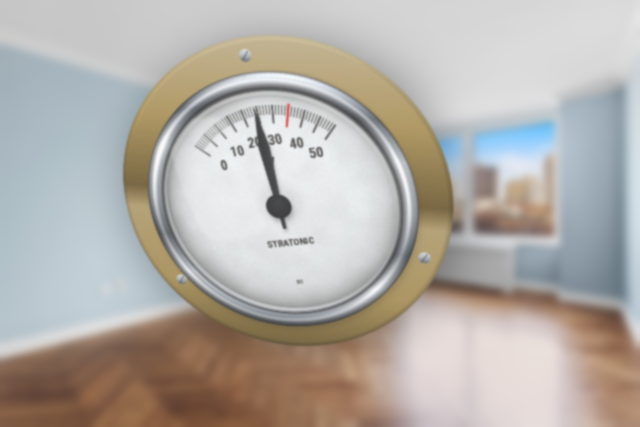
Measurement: 25 V
